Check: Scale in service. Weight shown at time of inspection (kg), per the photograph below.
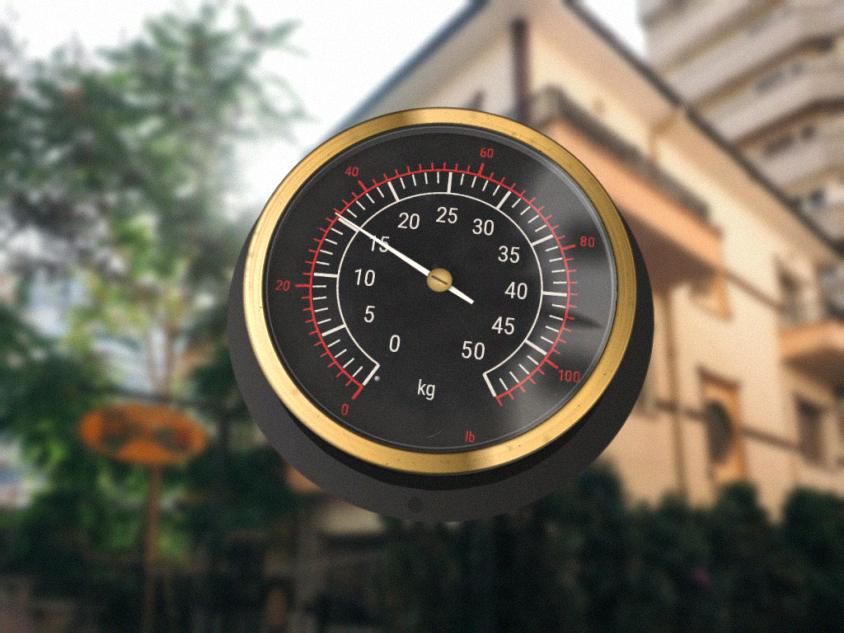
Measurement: 15 kg
